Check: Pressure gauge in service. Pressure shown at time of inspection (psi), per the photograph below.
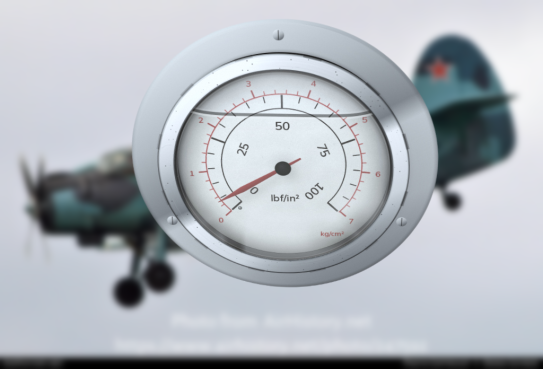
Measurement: 5 psi
